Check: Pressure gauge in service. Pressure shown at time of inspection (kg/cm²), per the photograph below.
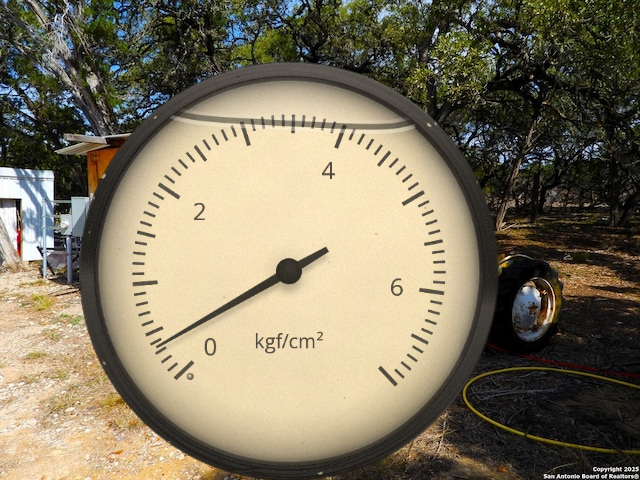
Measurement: 0.35 kg/cm²
